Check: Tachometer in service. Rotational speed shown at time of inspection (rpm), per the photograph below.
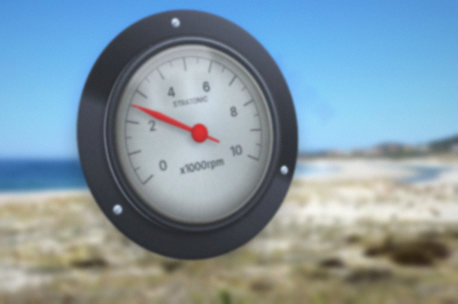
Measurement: 2500 rpm
